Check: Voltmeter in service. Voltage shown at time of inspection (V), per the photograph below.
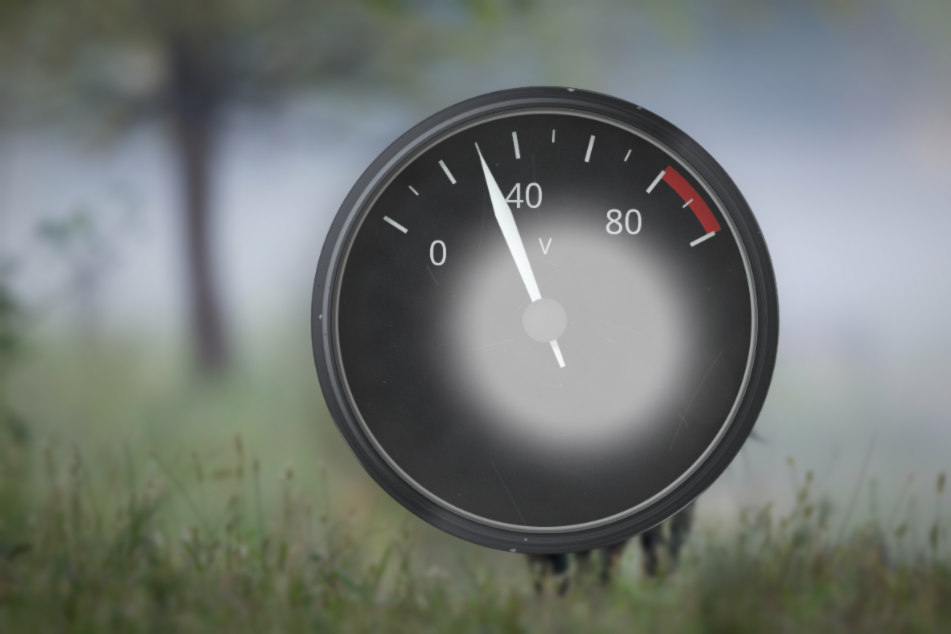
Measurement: 30 V
